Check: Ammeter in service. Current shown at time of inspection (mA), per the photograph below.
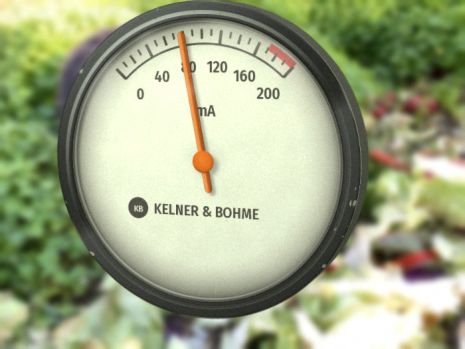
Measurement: 80 mA
